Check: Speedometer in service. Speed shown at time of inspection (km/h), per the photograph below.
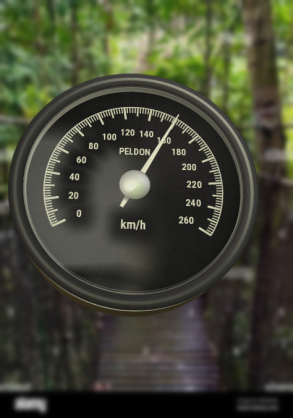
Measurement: 160 km/h
